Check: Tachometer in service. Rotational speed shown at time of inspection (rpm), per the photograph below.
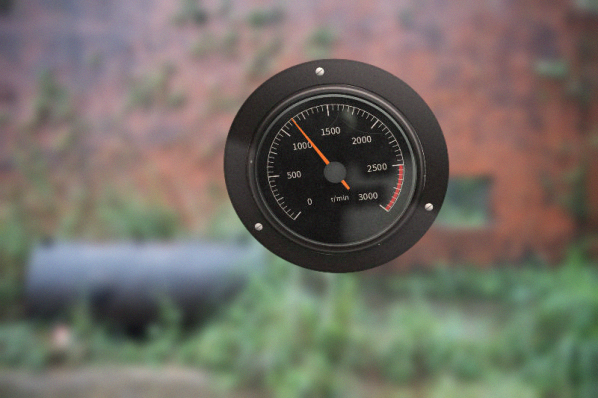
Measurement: 1150 rpm
